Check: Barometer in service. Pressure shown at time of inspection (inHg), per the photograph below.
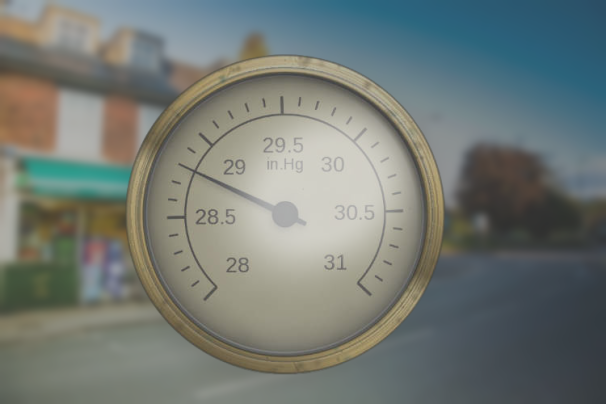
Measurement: 28.8 inHg
